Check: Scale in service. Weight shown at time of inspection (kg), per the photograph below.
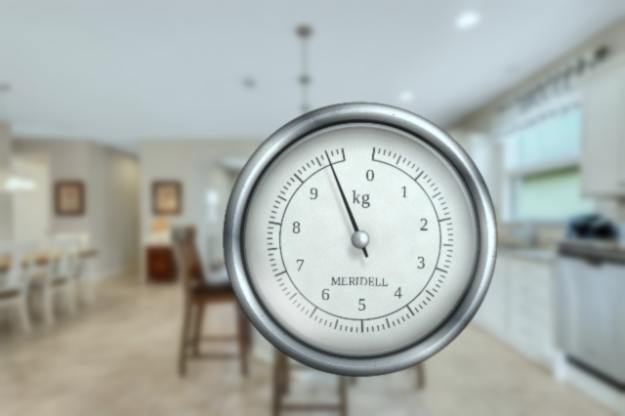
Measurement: 9.7 kg
